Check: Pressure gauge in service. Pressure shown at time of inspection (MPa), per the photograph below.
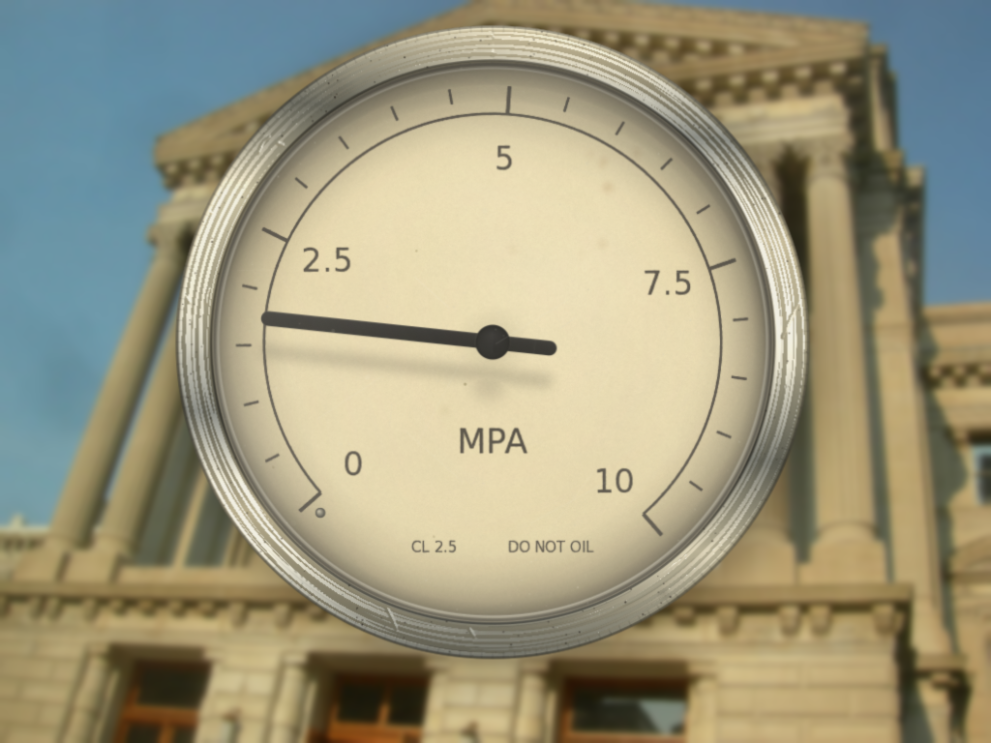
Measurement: 1.75 MPa
